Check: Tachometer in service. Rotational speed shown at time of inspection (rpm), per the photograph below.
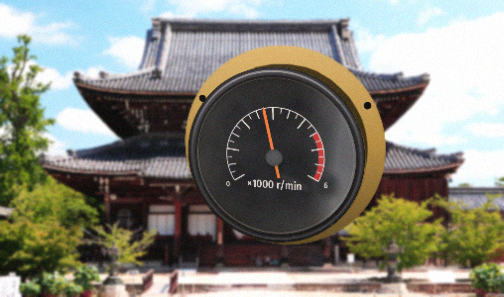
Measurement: 2750 rpm
